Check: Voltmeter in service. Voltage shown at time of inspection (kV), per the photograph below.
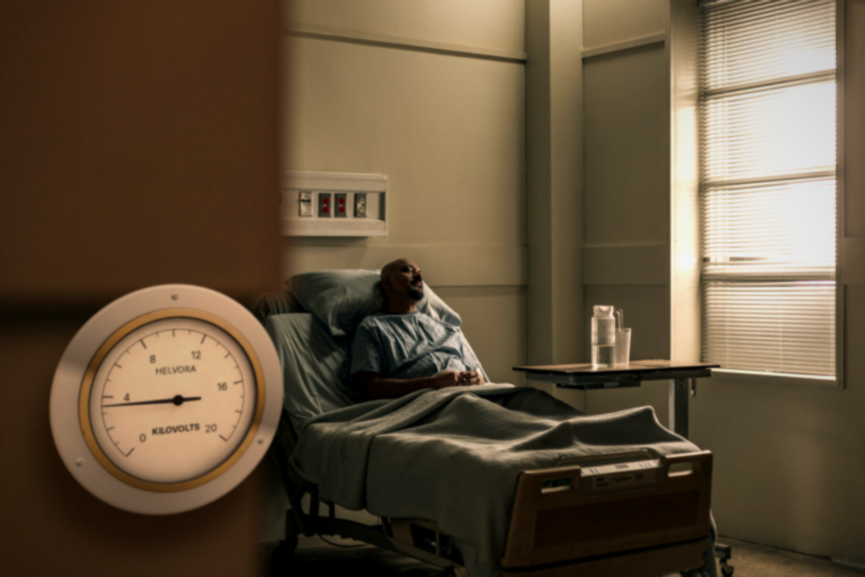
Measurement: 3.5 kV
